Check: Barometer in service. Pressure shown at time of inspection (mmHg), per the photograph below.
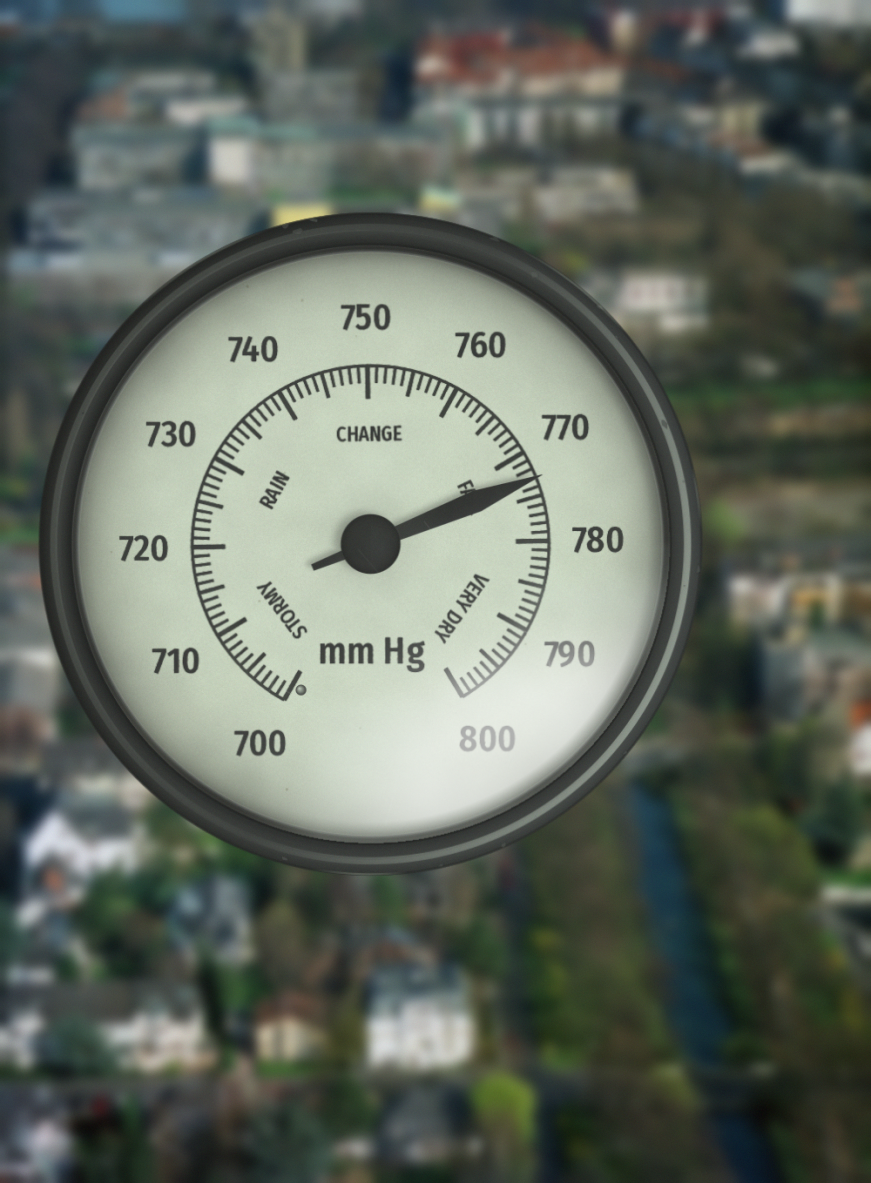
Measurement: 773 mmHg
